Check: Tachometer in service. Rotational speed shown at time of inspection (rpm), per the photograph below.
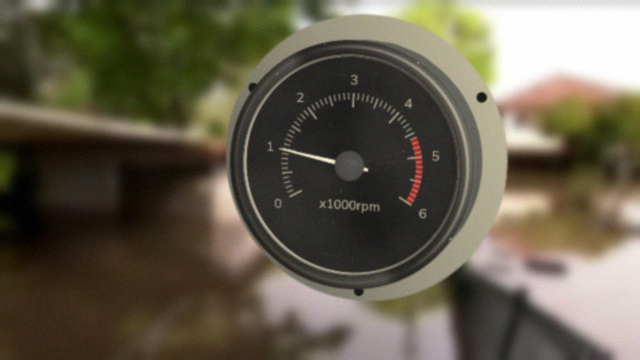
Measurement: 1000 rpm
